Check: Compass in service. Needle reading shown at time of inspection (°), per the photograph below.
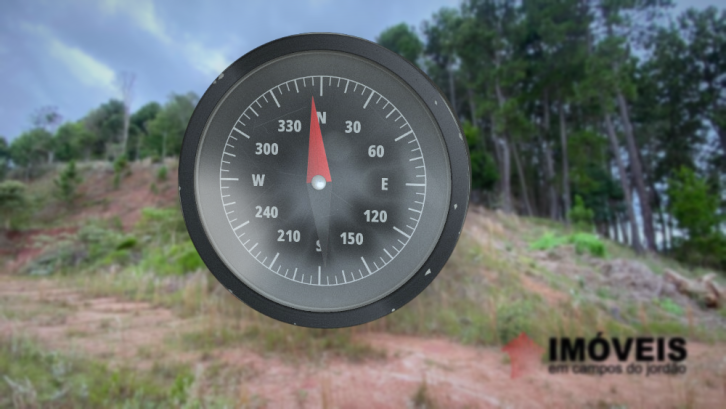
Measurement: 355 °
